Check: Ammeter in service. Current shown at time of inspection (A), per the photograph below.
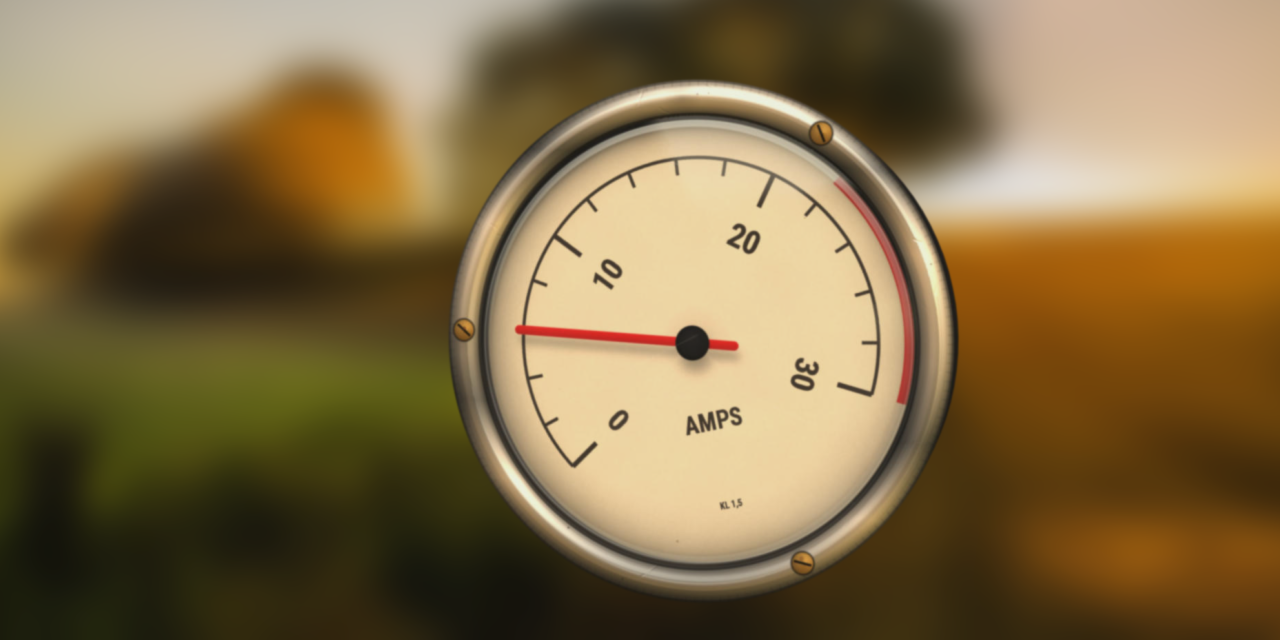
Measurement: 6 A
